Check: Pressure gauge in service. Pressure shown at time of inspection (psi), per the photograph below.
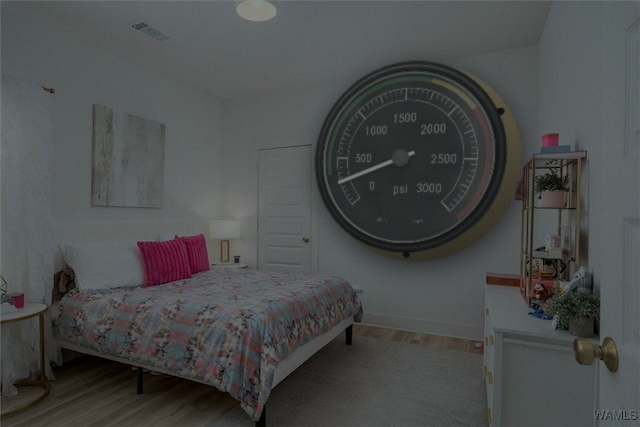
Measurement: 250 psi
